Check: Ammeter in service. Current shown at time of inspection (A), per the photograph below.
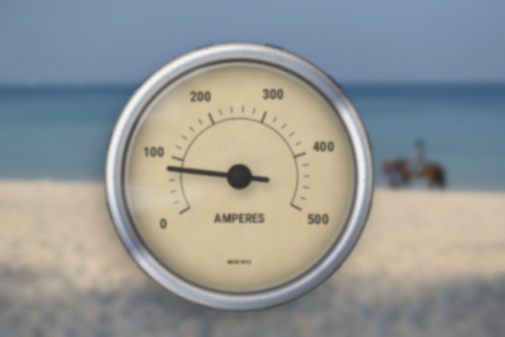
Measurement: 80 A
